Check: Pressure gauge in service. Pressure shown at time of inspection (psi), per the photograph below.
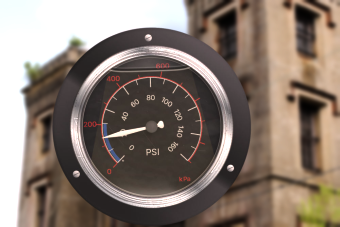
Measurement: 20 psi
